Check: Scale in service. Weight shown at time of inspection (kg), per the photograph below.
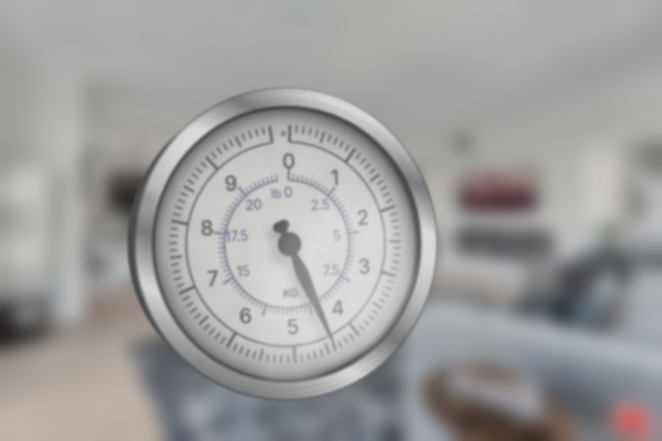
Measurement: 4.4 kg
